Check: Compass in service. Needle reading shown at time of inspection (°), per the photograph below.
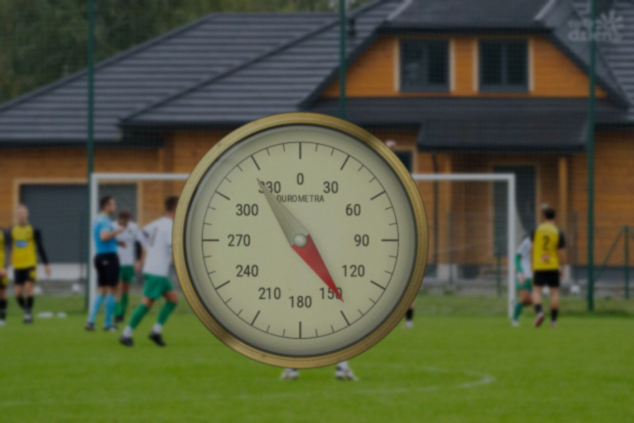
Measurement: 145 °
